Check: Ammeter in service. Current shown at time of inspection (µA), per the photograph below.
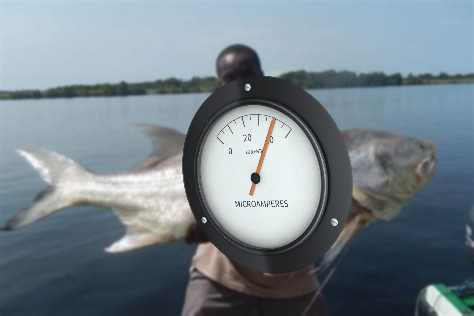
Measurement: 40 µA
